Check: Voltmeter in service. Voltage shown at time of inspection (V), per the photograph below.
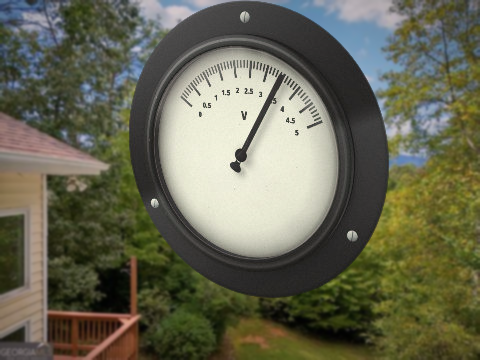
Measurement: 3.5 V
